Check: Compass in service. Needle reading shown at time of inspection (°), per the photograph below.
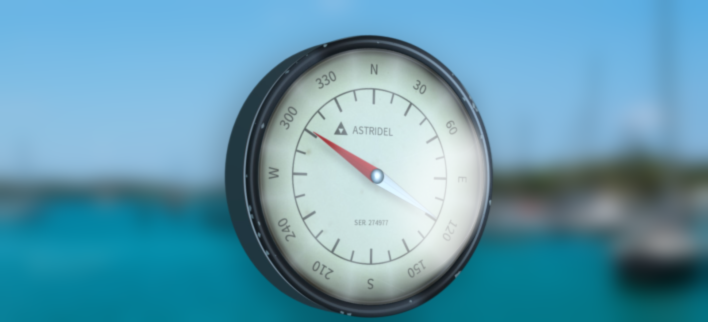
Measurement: 300 °
